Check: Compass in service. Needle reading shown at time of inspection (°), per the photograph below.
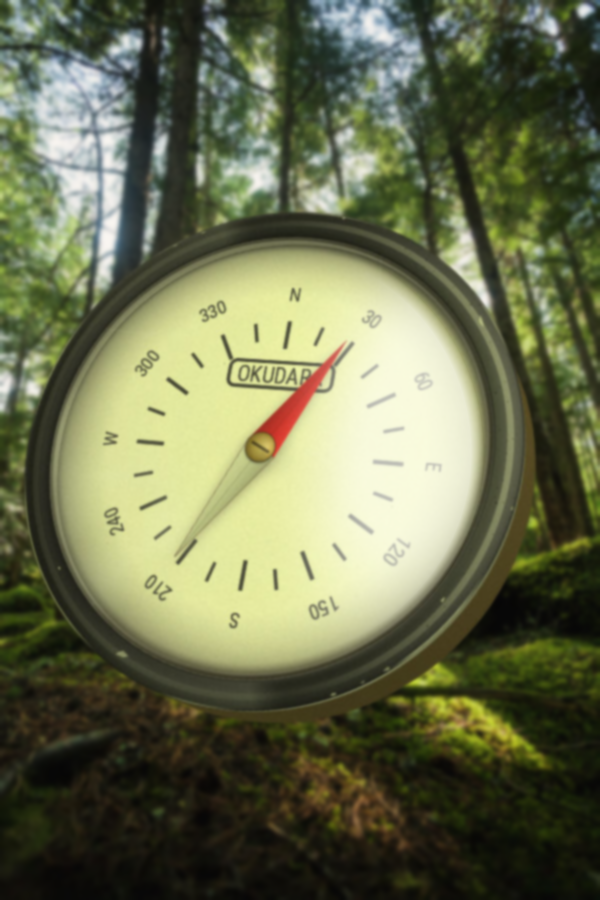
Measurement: 30 °
